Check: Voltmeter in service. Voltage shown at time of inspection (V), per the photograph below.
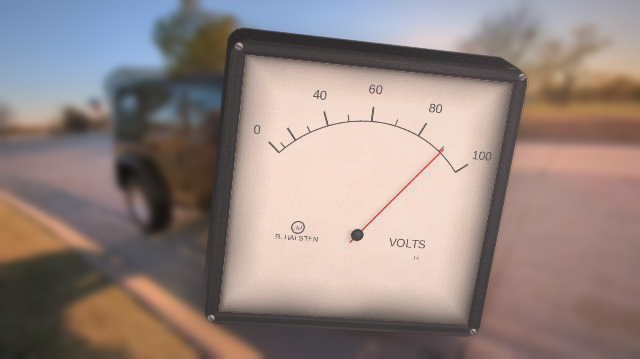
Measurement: 90 V
